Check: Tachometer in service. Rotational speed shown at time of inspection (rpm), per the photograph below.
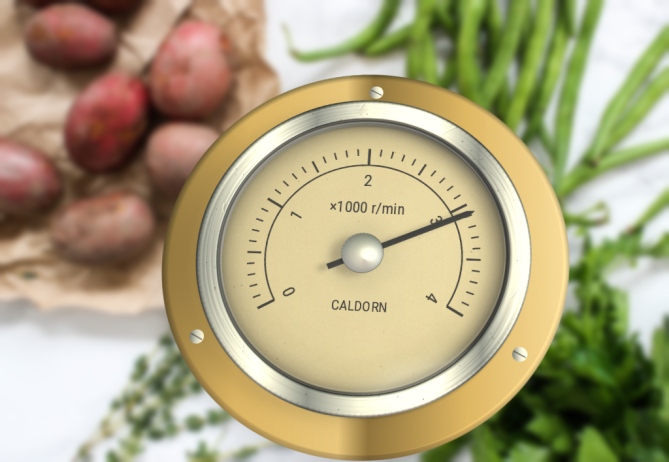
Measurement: 3100 rpm
